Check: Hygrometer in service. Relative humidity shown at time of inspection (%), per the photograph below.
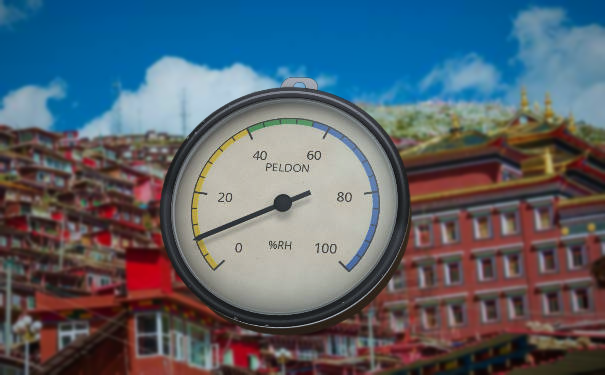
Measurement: 8 %
